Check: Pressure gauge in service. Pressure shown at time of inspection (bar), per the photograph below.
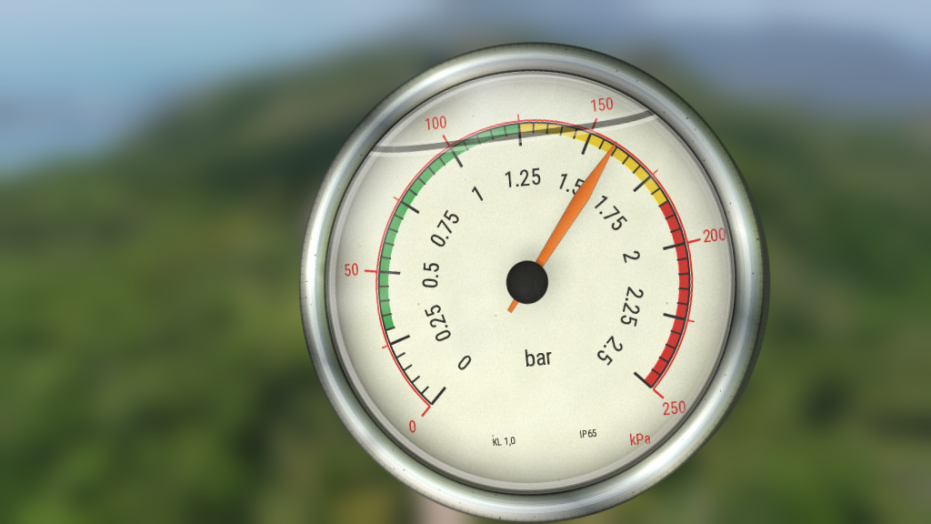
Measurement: 1.6 bar
